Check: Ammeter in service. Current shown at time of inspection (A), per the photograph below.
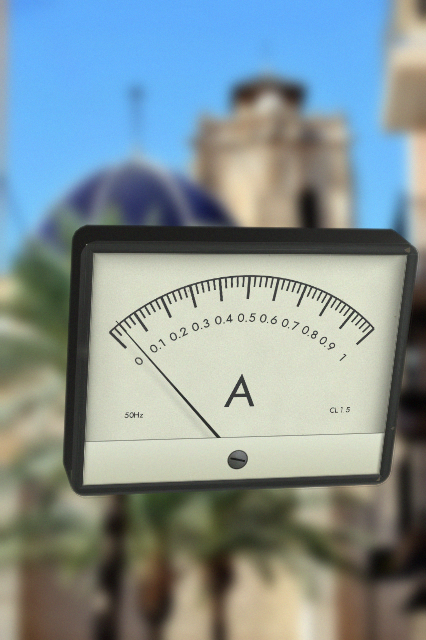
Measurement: 0.04 A
